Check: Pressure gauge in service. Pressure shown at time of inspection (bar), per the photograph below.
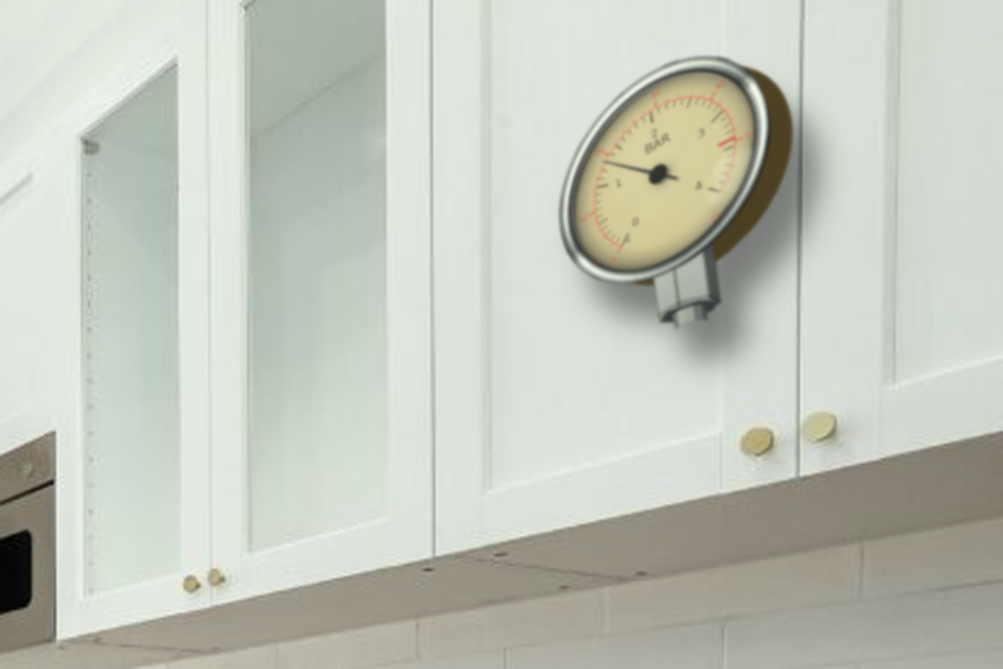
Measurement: 1.3 bar
